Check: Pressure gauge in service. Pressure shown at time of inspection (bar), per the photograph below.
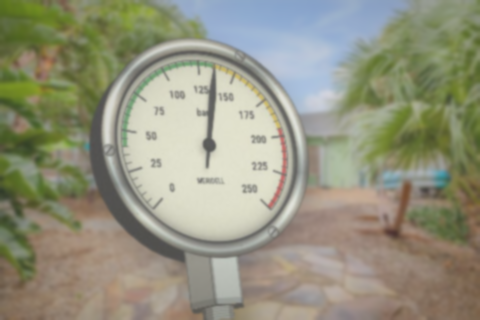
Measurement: 135 bar
